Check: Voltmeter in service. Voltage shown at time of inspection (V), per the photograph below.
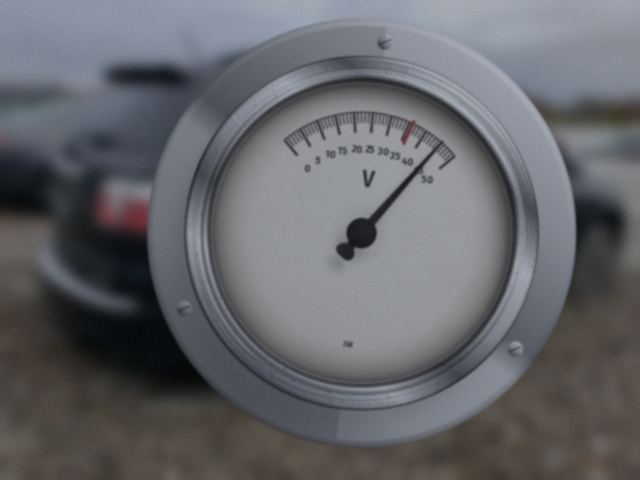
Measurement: 45 V
